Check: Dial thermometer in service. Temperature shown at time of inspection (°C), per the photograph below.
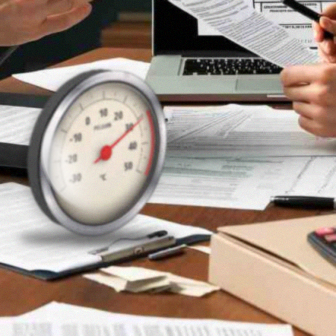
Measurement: 30 °C
